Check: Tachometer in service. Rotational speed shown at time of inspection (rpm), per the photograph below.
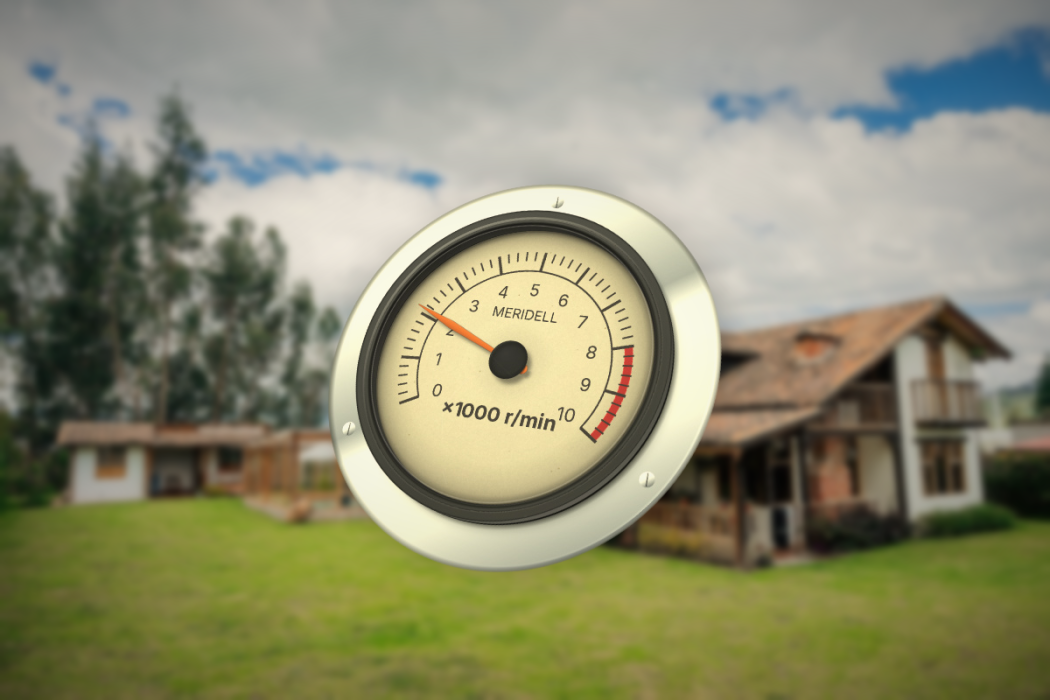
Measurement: 2100 rpm
